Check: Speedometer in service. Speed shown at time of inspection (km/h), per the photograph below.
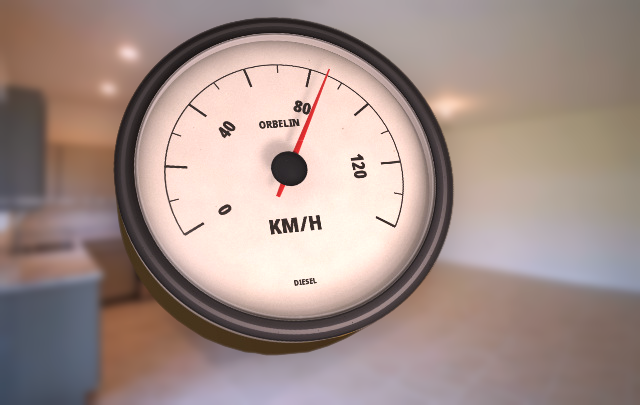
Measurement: 85 km/h
